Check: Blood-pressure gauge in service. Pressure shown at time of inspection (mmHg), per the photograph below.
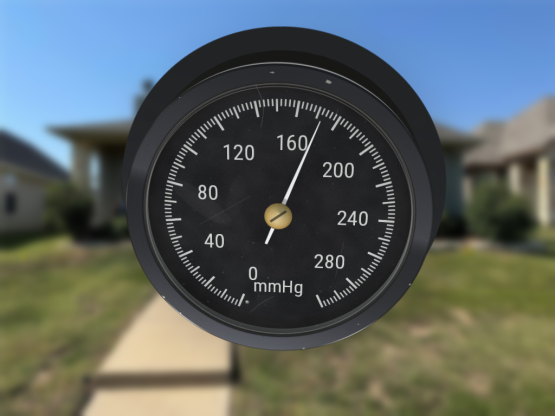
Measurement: 172 mmHg
